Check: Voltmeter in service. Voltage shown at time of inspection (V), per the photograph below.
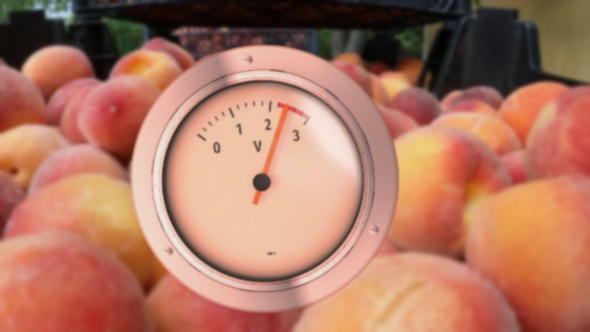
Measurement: 2.4 V
